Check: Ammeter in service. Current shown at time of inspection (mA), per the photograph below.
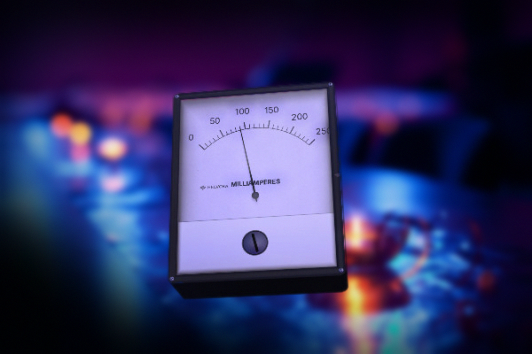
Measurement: 90 mA
